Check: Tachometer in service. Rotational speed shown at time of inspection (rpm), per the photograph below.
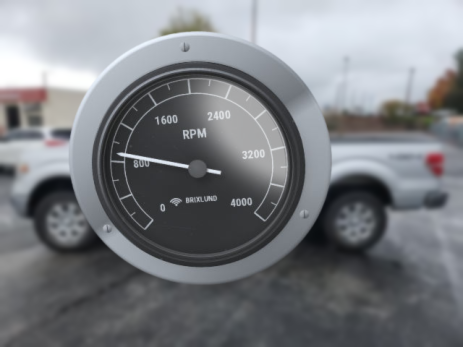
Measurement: 900 rpm
